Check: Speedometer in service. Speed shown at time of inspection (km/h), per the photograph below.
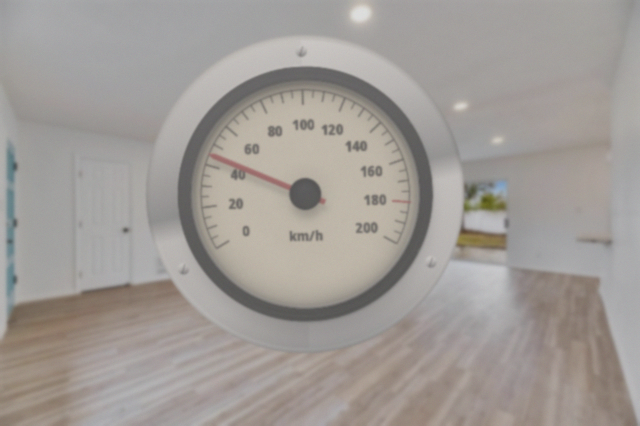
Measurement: 45 km/h
